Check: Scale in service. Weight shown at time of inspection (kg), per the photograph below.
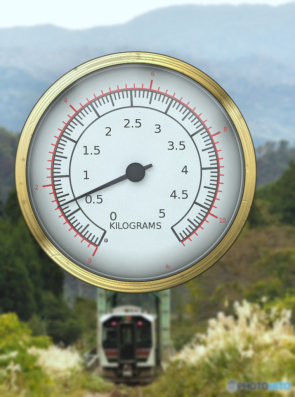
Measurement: 0.65 kg
